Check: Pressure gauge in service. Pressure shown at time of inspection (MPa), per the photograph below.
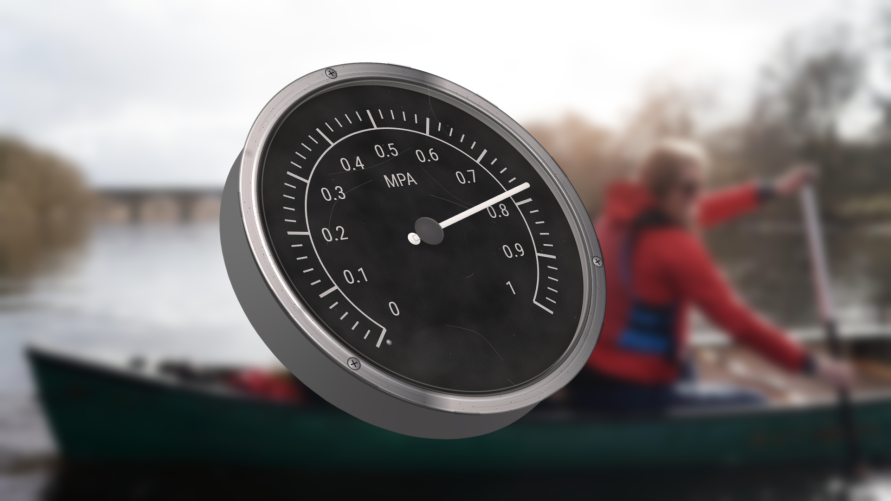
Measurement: 0.78 MPa
